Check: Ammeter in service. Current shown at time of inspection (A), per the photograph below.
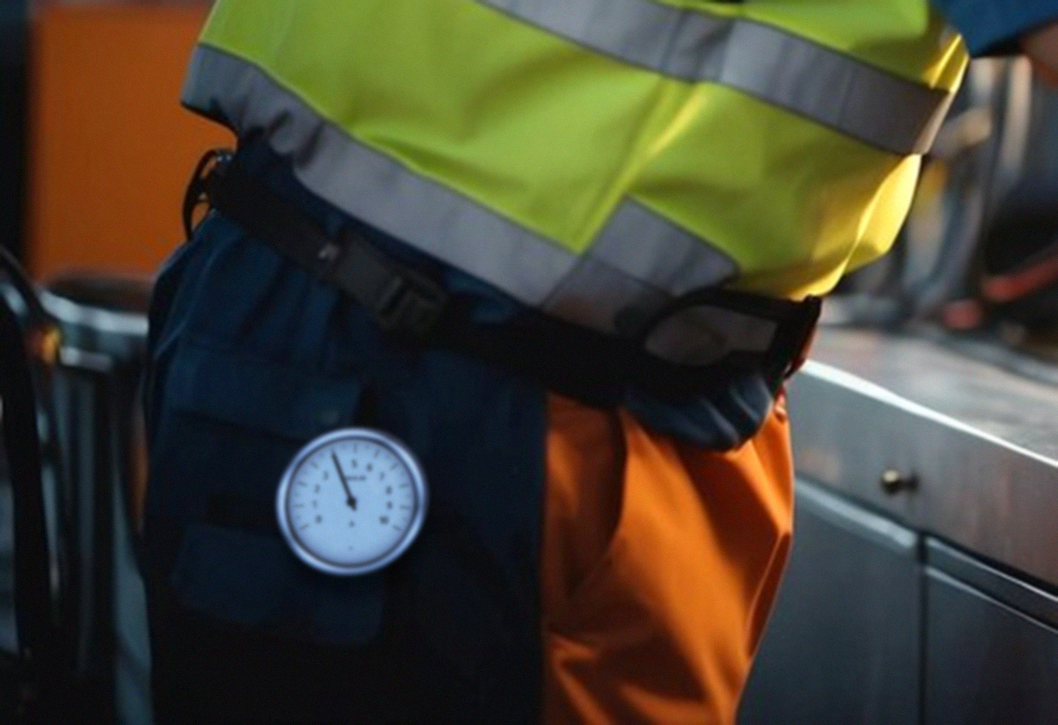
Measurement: 4 A
